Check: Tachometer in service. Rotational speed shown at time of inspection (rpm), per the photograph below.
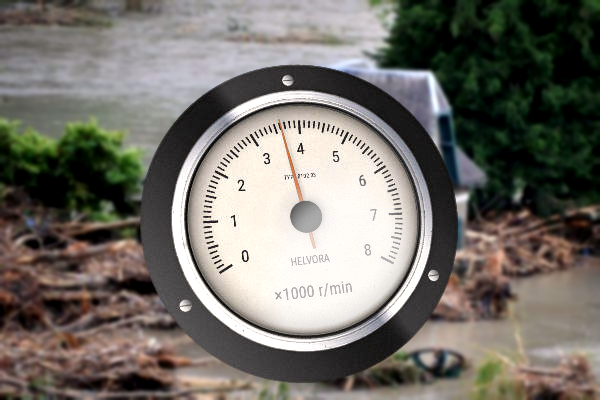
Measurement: 3600 rpm
